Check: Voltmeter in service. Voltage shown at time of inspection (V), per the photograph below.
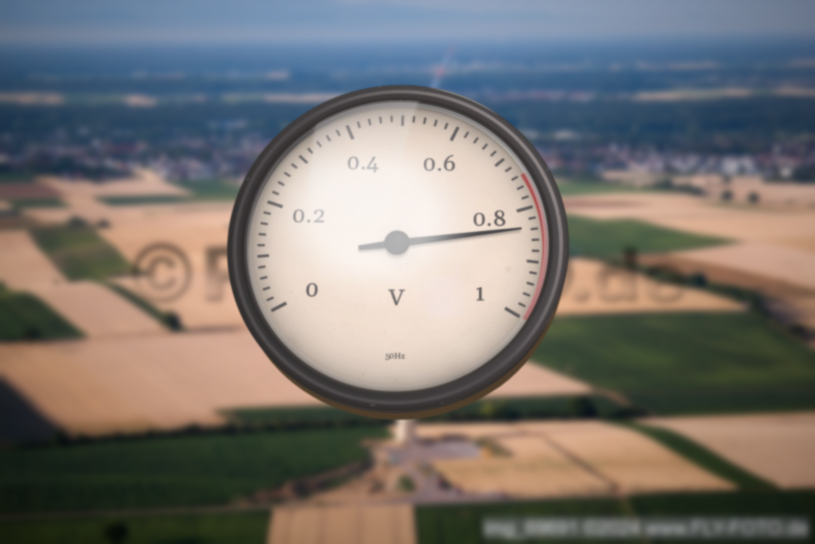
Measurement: 0.84 V
